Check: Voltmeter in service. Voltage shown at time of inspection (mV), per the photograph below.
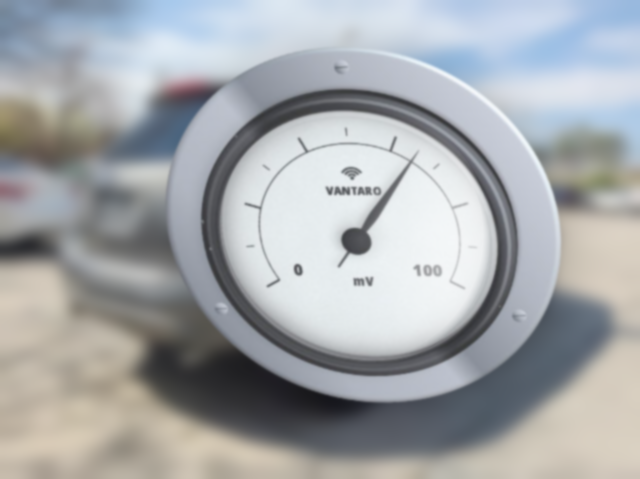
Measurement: 65 mV
